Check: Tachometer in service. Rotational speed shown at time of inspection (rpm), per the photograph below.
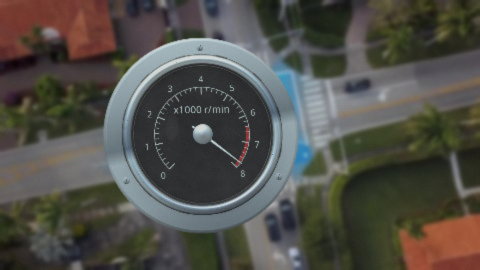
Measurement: 7800 rpm
